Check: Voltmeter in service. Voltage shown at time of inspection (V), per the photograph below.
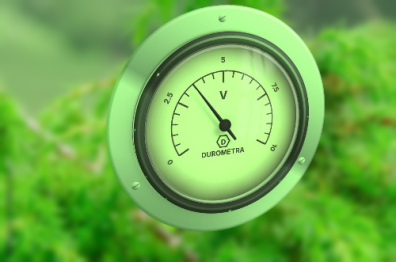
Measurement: 3.5 V
